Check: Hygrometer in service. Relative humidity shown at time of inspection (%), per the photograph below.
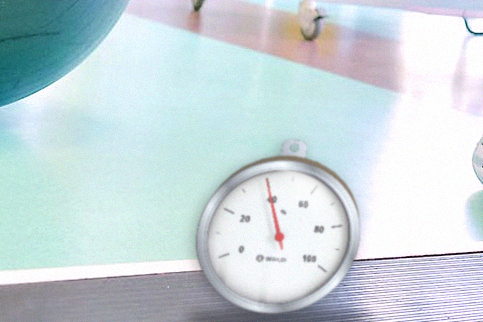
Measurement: 40 %
